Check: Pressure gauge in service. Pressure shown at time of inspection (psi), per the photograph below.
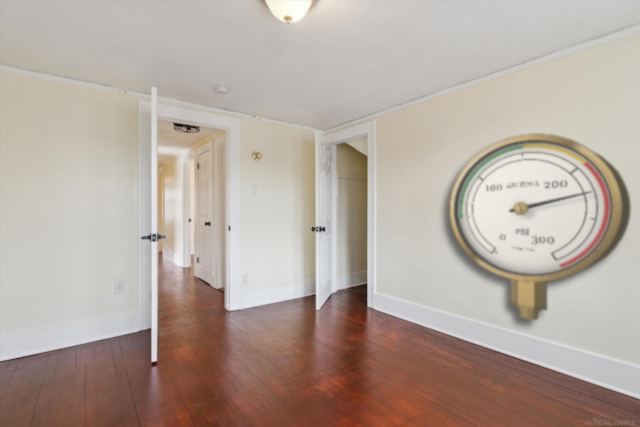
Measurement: 225 psi
